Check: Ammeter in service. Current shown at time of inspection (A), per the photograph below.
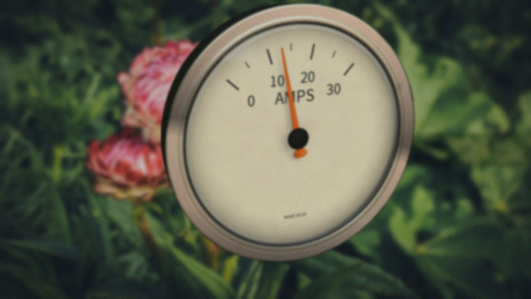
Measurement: 12.5 A
